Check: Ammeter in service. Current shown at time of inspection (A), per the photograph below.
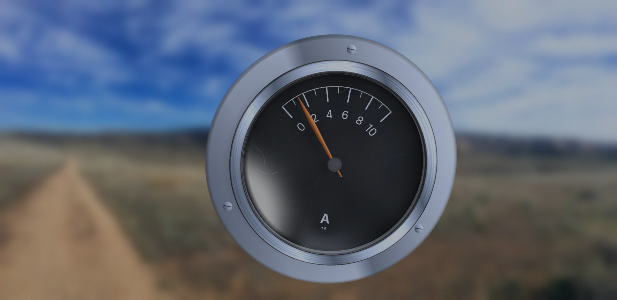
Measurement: 1.5 A
